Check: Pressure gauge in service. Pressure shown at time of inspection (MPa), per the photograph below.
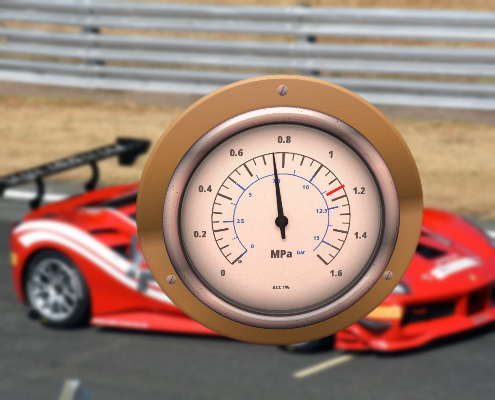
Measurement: 0.75 MPa
